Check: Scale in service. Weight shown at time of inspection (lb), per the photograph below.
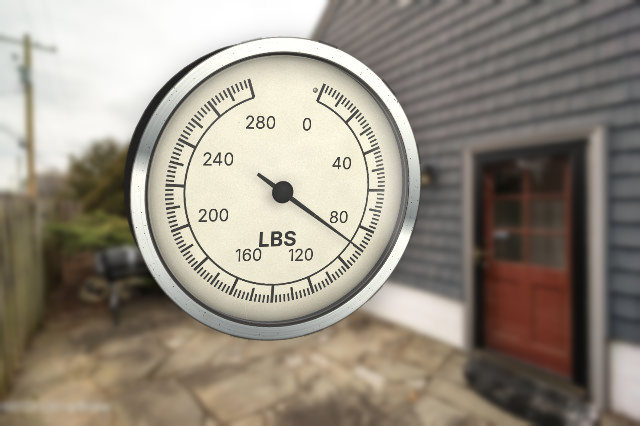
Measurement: 90 lb
